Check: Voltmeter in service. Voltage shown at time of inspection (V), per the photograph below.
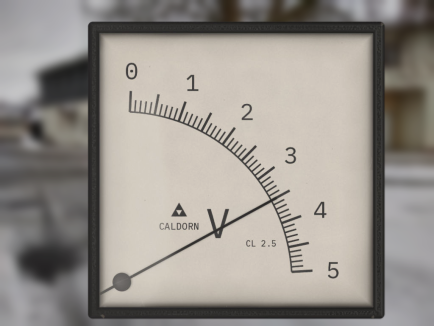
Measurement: 3.5 V
